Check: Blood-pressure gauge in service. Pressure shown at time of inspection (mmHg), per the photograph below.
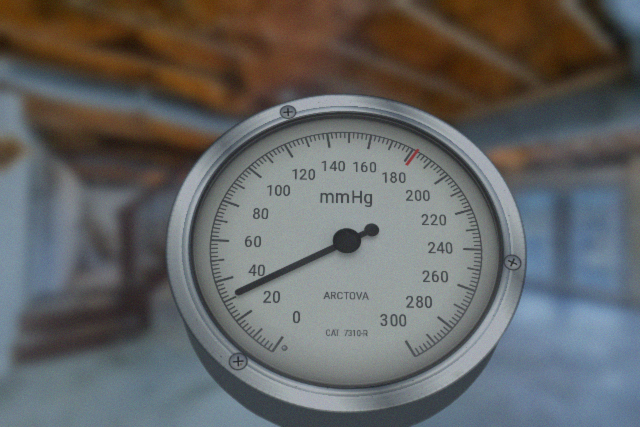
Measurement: 30 mmHg
